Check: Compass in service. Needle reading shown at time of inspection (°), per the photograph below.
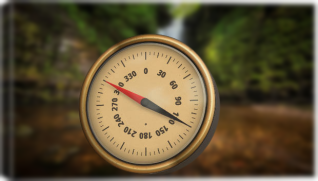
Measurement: 300 °
